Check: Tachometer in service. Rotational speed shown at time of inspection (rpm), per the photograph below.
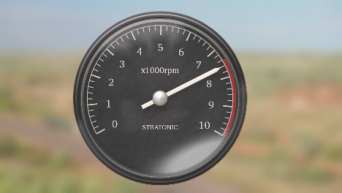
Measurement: 7600 rpm
